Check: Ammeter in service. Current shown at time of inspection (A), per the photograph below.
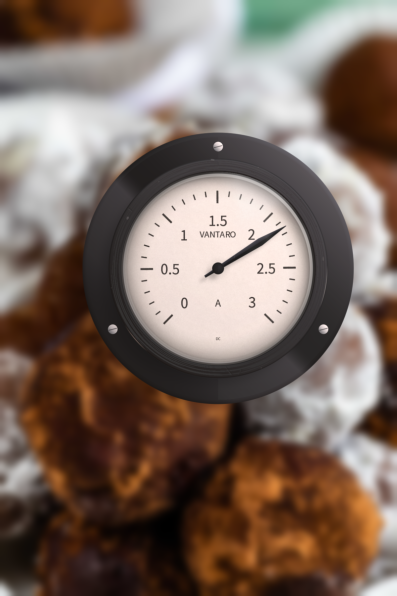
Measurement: 2.15 A
